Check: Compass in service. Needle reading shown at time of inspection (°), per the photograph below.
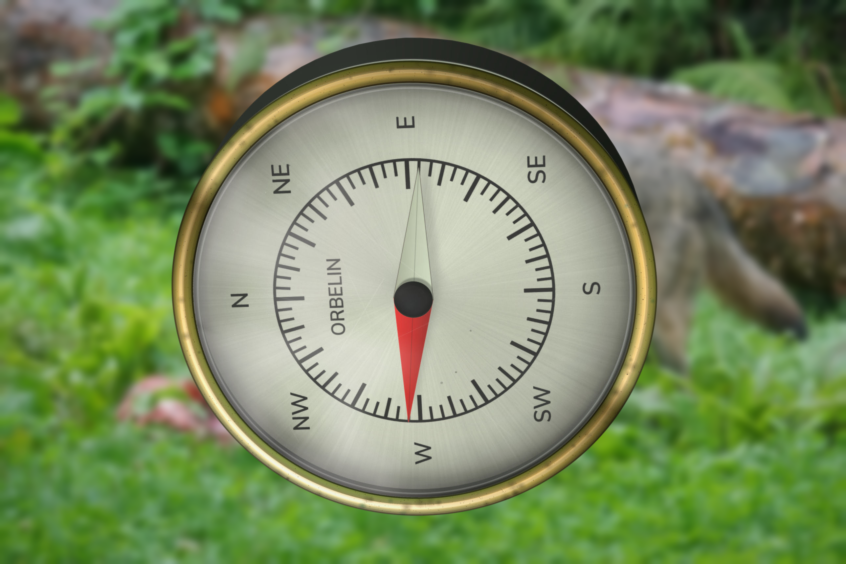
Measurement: 275 °
